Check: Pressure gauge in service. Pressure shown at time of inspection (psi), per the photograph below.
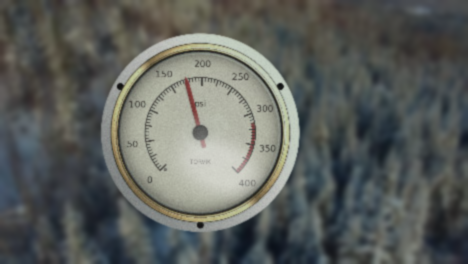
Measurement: 175 psi
